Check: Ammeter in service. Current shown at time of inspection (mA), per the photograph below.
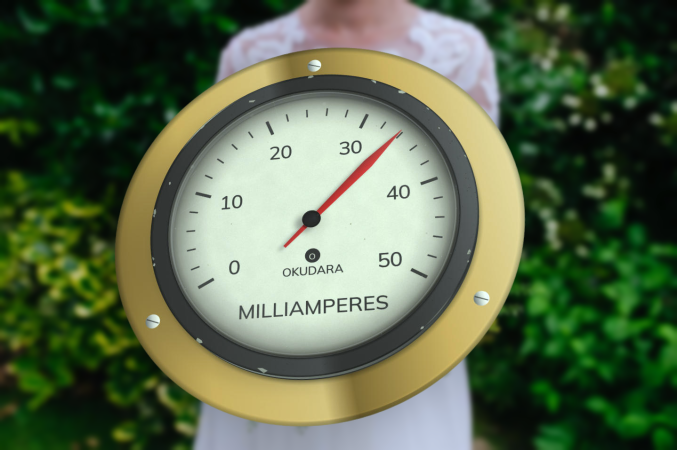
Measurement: 34 mA
